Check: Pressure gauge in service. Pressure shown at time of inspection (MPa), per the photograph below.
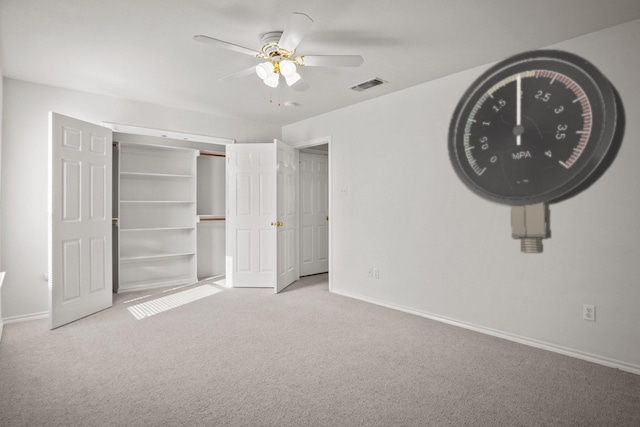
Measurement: 2 MPa
